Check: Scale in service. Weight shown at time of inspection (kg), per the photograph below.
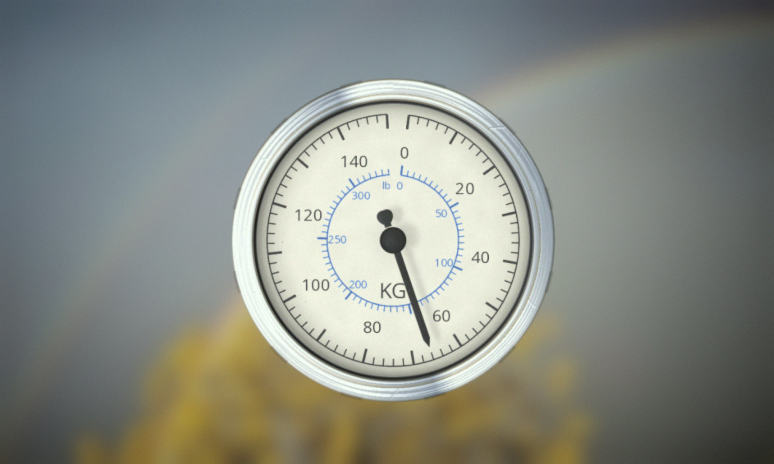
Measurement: 66 kg
